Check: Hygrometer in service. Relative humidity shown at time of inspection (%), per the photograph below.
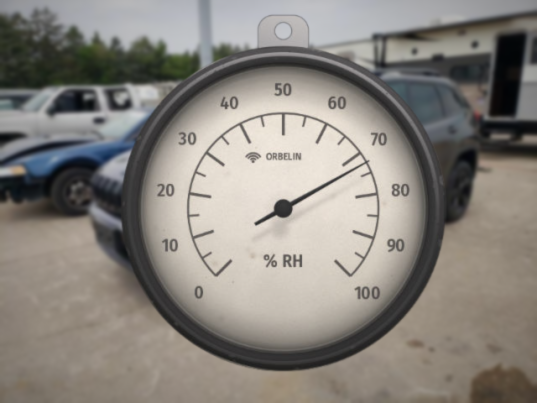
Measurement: 72.5 %
